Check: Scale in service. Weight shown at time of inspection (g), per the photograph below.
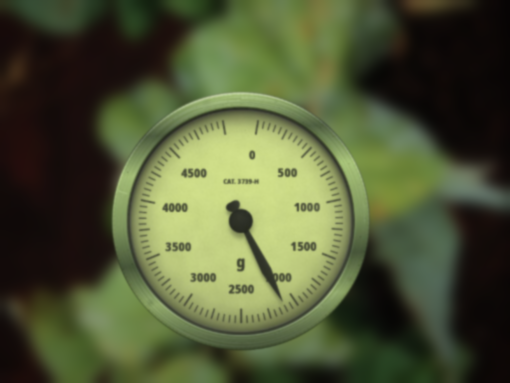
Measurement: 2100 g
